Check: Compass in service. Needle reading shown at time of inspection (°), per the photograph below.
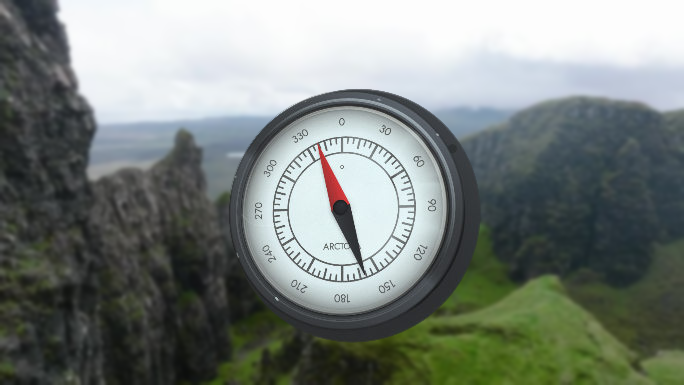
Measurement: 340 °
